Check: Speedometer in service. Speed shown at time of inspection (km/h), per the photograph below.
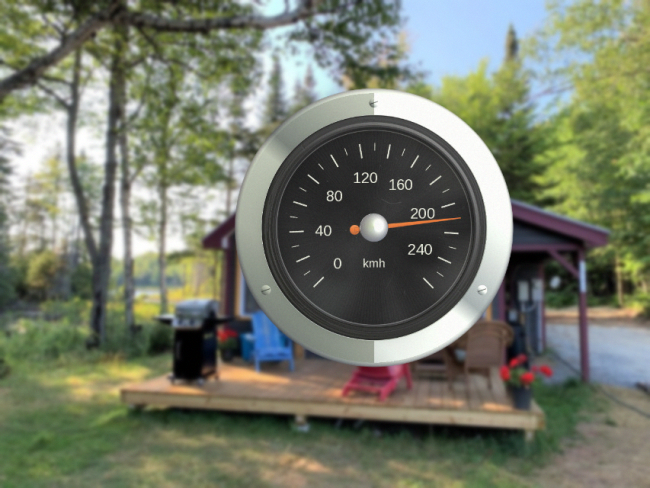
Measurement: 210 km/h
